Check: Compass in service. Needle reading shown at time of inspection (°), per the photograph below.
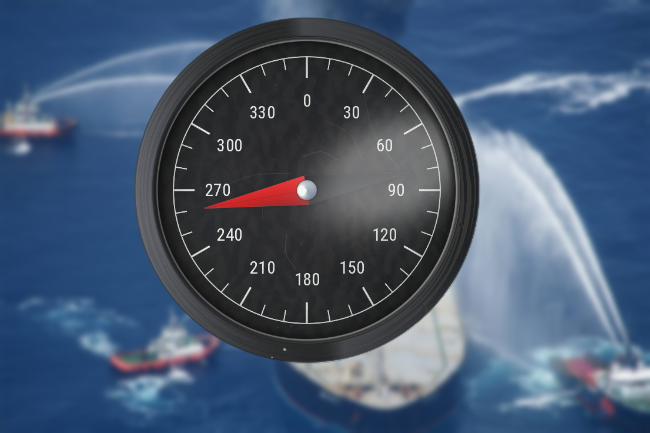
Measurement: 260 °
